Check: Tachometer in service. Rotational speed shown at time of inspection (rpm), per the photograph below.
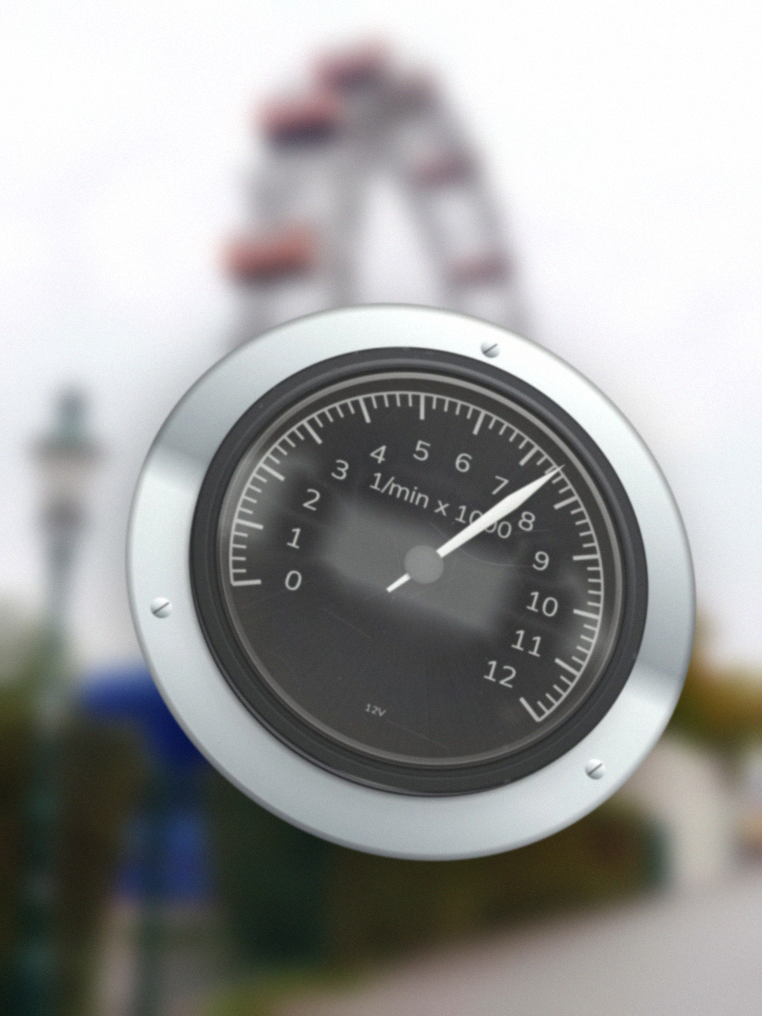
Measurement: 7500 rpm
